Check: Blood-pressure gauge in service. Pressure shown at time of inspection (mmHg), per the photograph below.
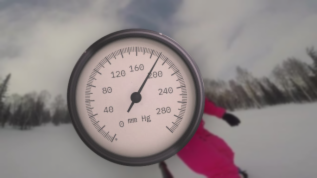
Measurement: 190 mmHg
